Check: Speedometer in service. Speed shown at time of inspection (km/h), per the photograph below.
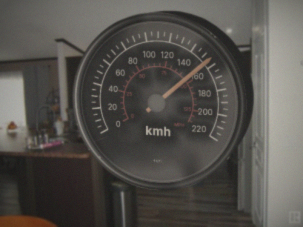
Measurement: 155 km/h
